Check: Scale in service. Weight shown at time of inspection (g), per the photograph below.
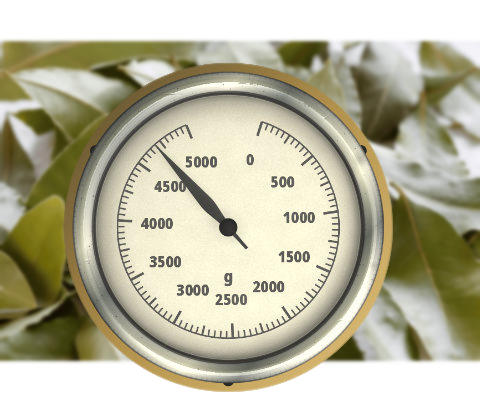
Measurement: 4700 g
